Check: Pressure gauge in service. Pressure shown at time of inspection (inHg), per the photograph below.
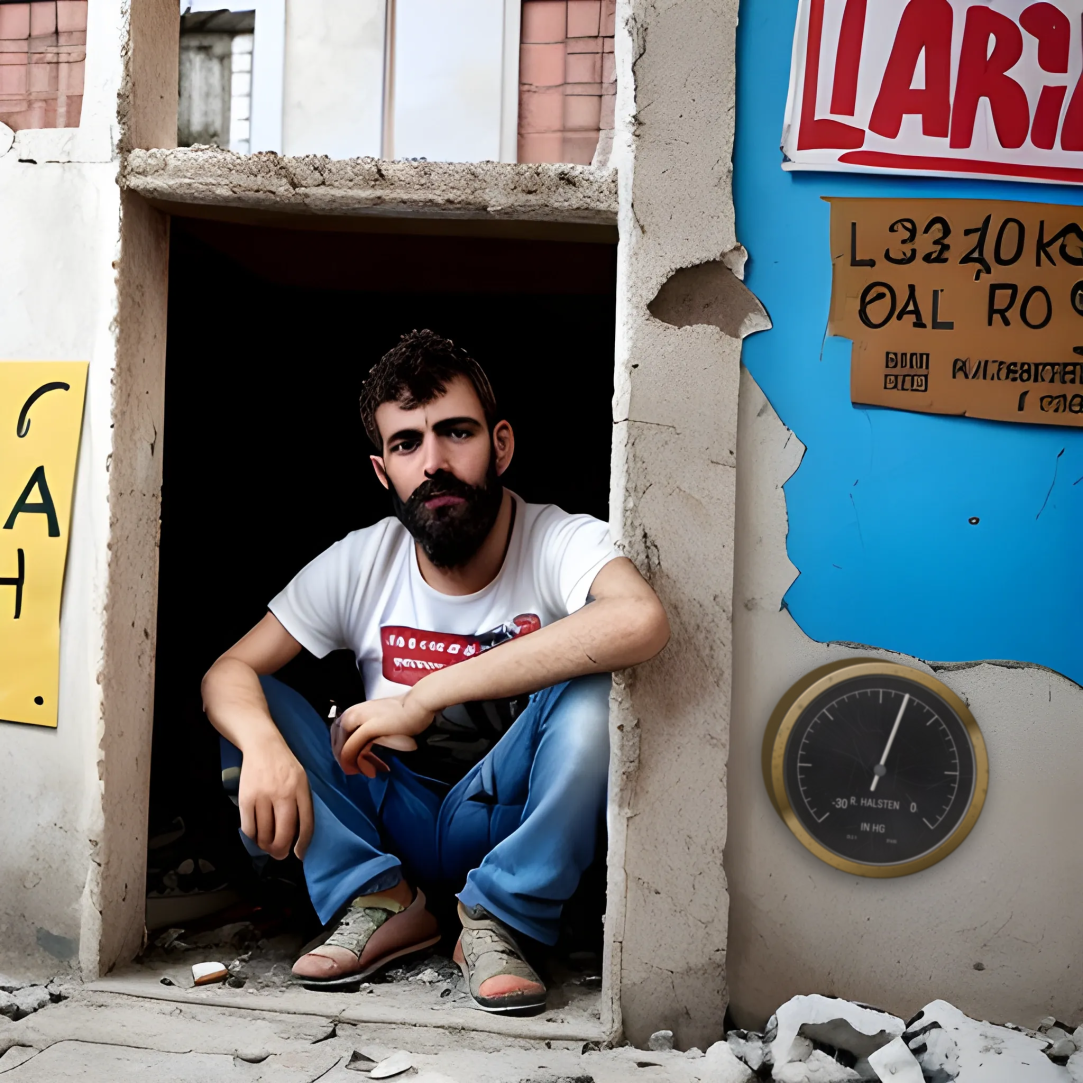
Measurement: -13 inHg
